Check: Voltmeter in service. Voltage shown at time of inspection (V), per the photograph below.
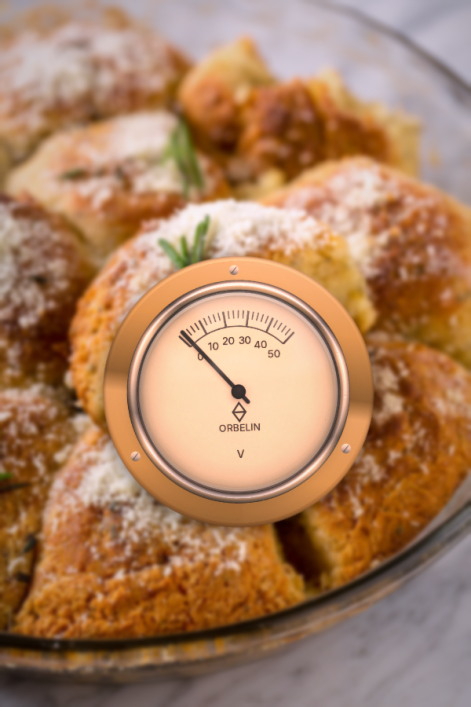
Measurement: 2 V
